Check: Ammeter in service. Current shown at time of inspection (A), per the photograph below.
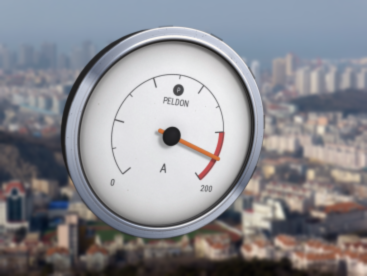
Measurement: 180 A
